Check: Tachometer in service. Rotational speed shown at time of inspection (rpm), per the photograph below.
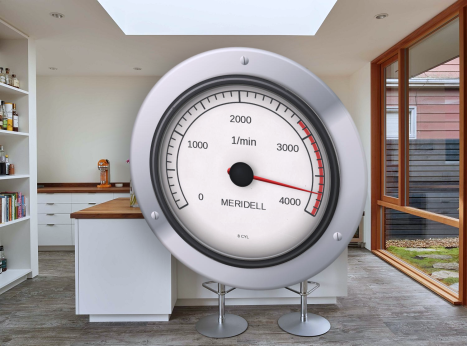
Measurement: 3700 rpm
